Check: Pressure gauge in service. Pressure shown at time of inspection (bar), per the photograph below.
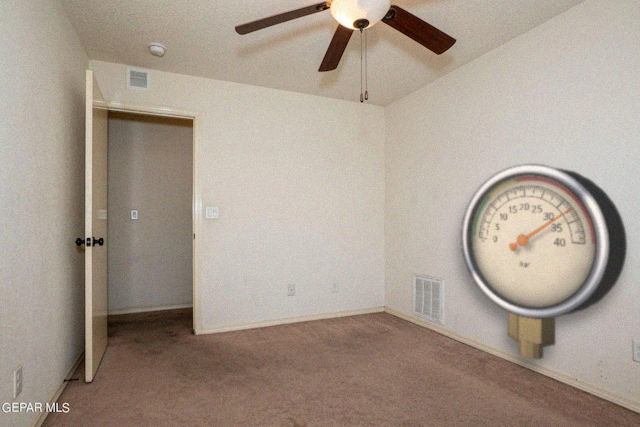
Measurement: 32.5 bar
